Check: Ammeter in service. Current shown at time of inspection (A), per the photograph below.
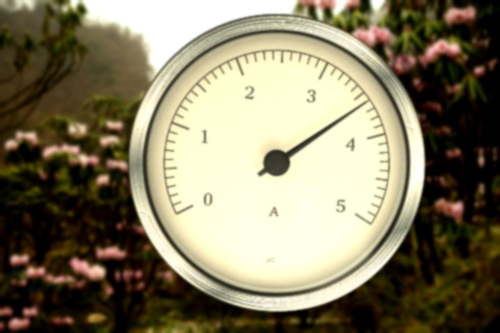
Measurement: 3.6 A
